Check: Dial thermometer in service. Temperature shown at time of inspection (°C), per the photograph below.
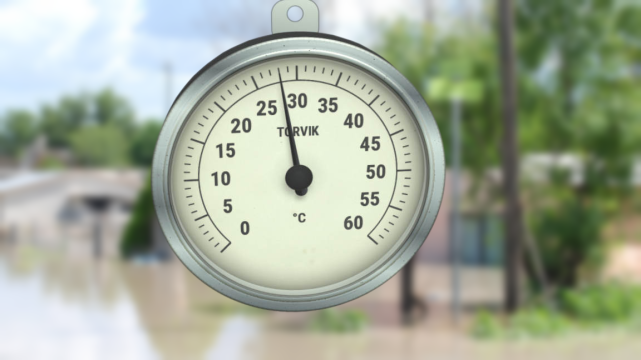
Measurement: 28 °C
